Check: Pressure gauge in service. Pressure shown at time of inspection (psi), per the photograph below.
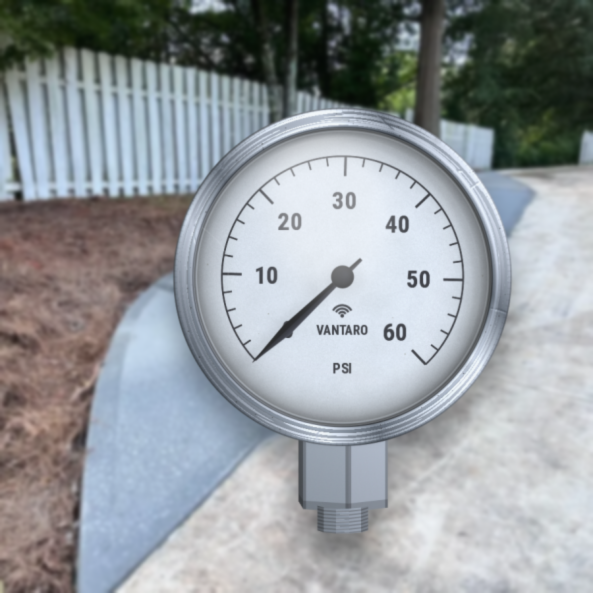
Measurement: 0 psi
